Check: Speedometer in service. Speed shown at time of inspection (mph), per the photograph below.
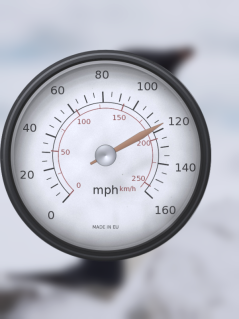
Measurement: 117.5 mph
